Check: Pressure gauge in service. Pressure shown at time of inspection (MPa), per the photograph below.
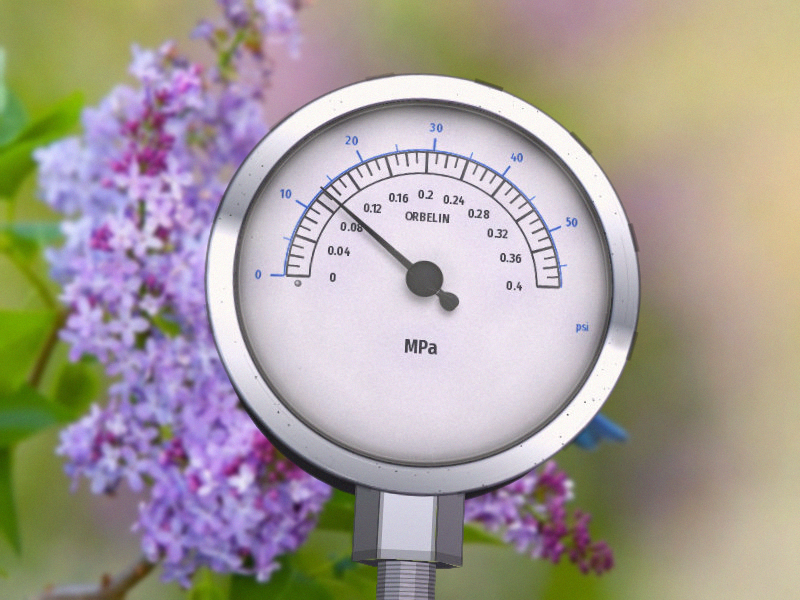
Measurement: 0.09 MPa
